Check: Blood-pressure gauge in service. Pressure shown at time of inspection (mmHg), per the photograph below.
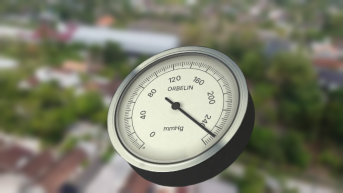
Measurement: 250 mmHg
